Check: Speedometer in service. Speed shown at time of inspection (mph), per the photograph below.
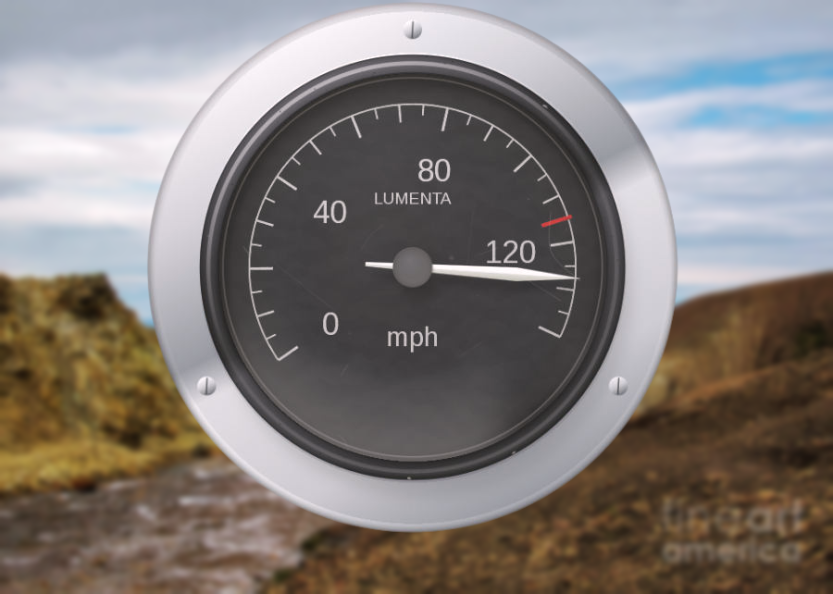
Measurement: 127.5 mph
